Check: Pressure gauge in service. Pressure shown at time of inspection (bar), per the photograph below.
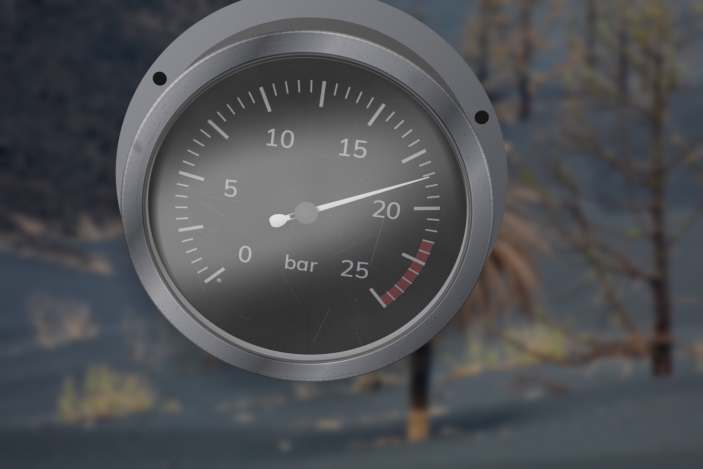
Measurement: 18.5 bar
